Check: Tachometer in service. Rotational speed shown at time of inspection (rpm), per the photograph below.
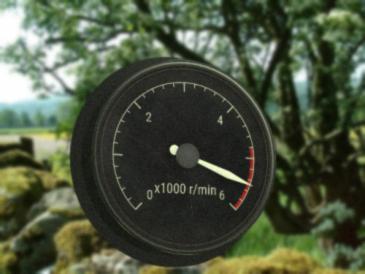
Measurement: 5500 rpm
